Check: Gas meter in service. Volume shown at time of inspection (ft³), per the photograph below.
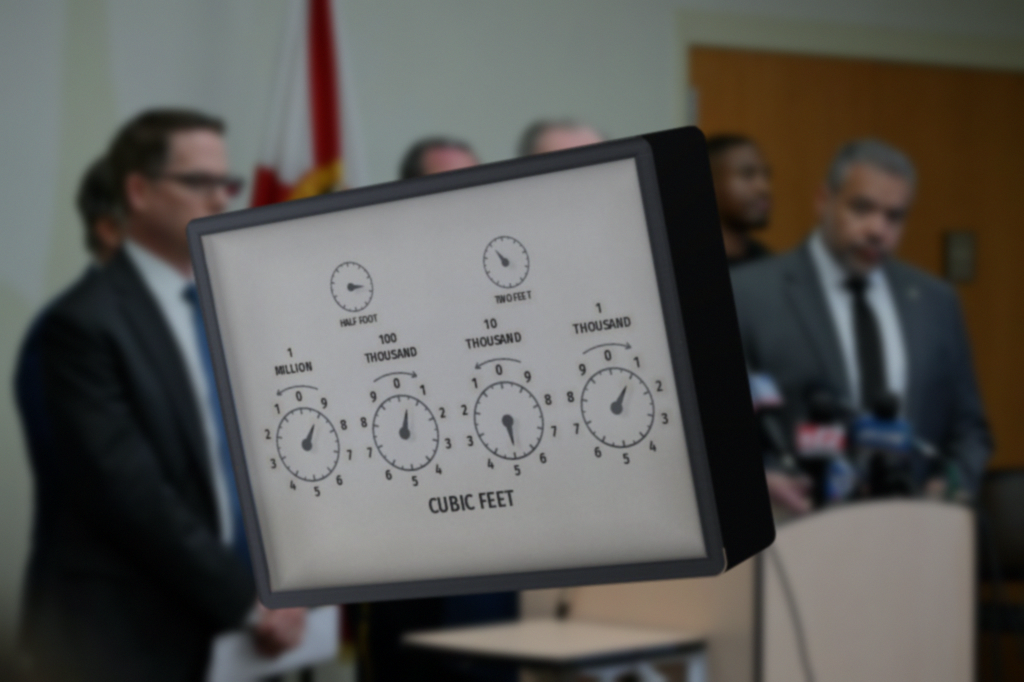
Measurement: 905100 ft³
